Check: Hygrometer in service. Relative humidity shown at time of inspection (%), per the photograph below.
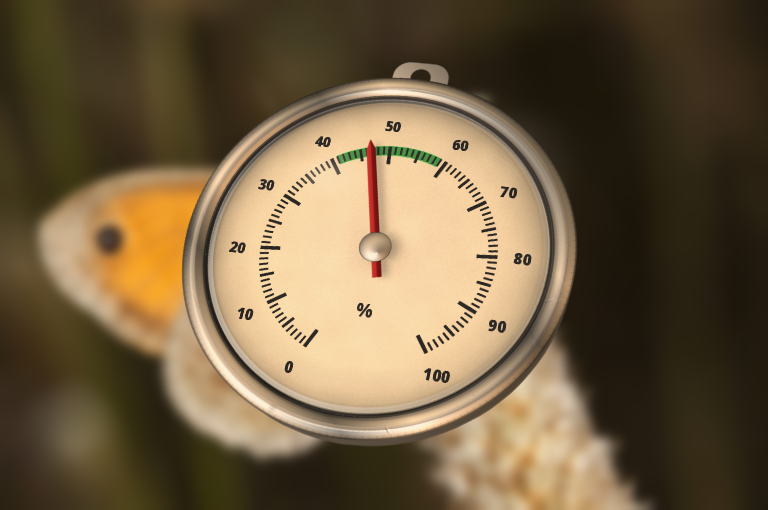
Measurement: 47 %
